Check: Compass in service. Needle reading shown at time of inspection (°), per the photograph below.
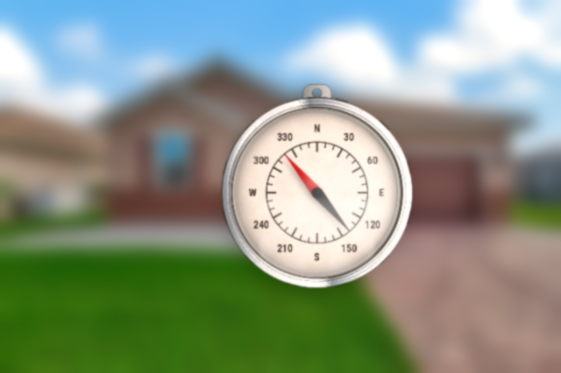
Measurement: 320 °
